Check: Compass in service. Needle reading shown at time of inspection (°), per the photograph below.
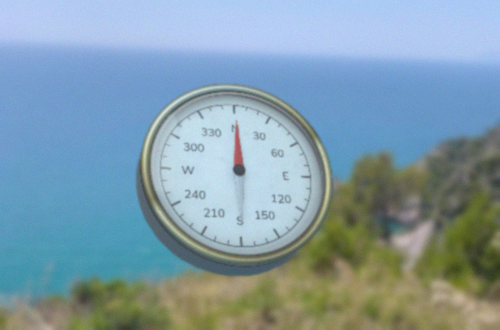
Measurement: 0 °
